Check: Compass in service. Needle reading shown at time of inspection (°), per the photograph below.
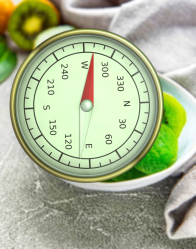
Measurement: 280 °
